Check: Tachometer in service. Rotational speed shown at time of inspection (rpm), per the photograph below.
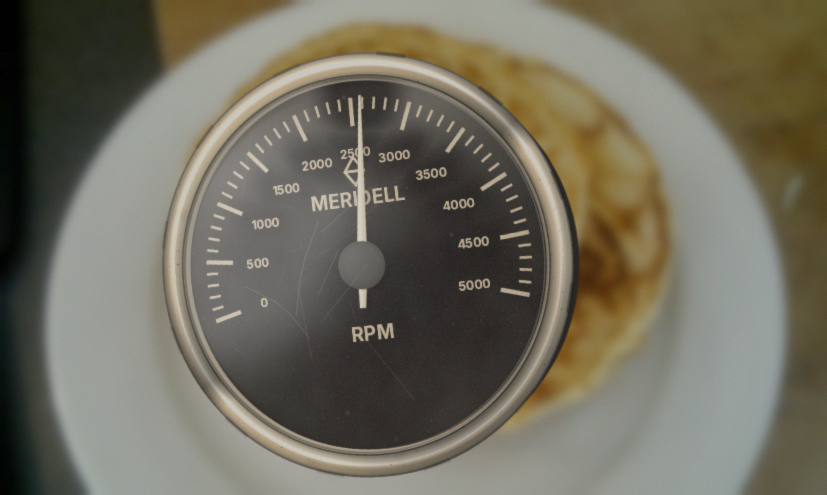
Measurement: 2600 rpm
